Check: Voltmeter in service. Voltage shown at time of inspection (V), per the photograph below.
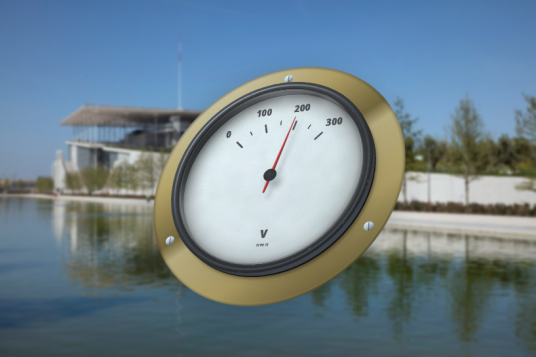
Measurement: 200 V
